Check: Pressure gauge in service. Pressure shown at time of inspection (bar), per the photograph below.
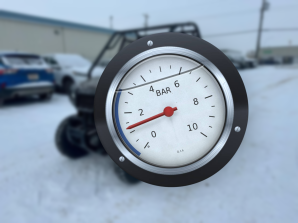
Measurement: 1.25 bar
